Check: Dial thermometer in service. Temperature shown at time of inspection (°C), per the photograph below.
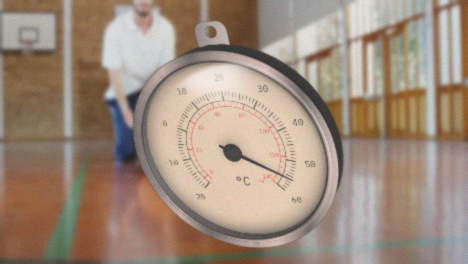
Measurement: 55 °C
